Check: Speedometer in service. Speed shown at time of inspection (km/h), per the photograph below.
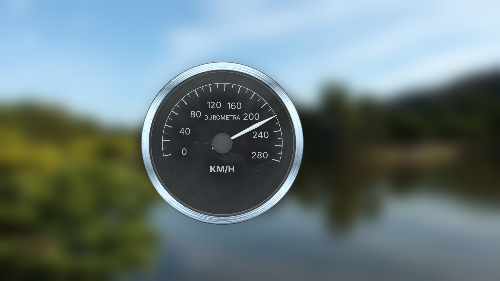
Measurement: 220 km/h
